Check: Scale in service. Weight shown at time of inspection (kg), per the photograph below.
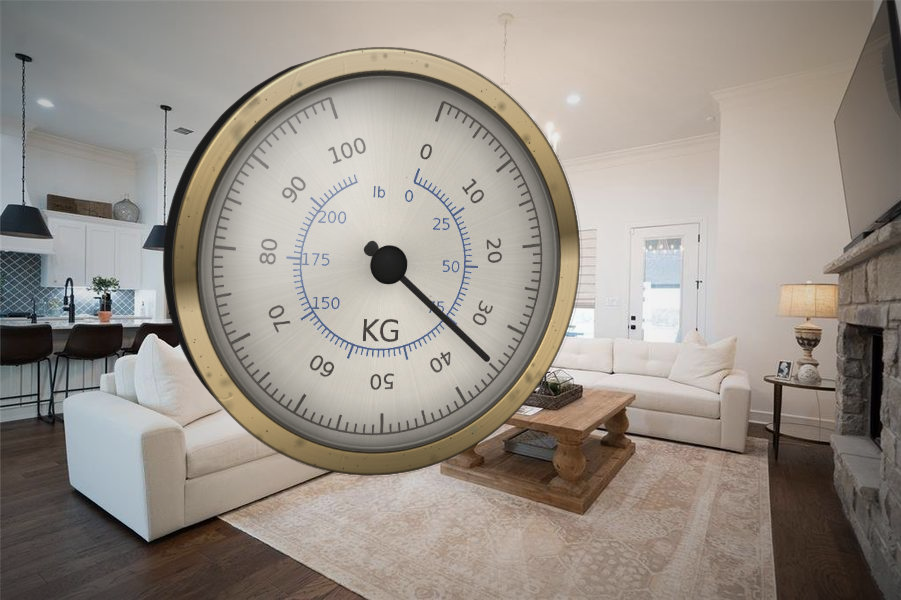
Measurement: 35 kg
